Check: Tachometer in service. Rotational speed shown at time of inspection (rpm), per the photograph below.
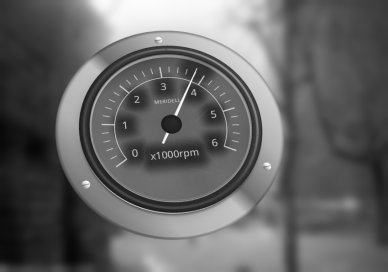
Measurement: 3800 rpm
